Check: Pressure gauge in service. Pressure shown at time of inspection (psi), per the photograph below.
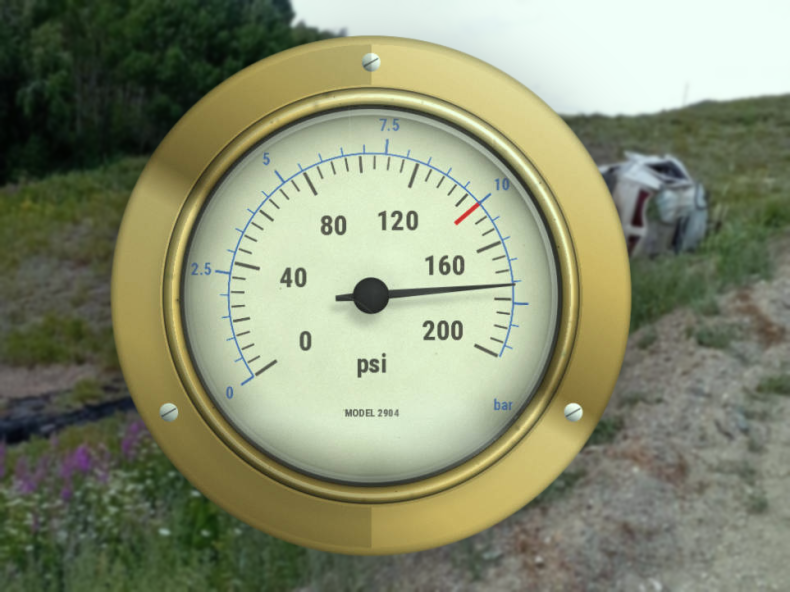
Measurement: 175 psi
